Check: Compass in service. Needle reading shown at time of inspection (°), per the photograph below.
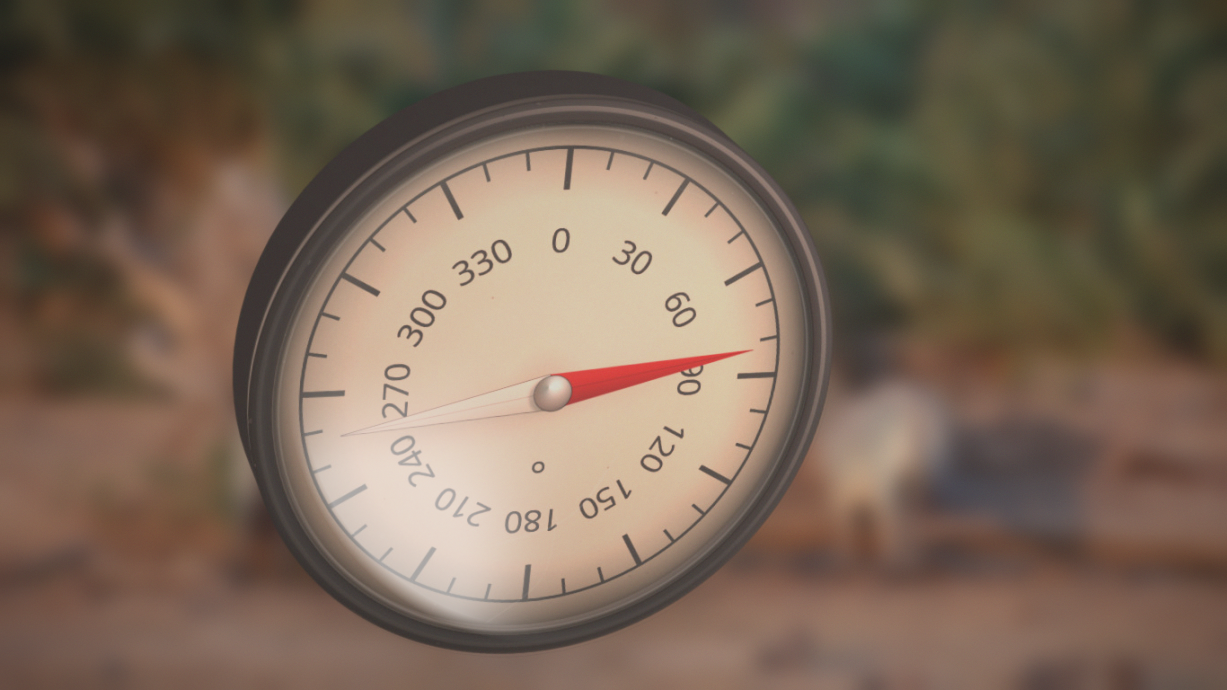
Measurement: 80 °
